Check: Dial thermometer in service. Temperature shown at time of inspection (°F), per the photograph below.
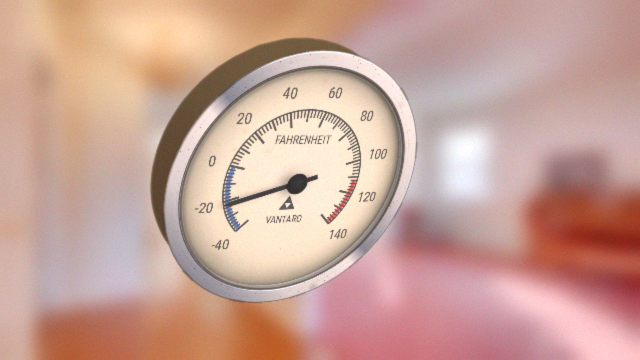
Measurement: -20 °F
